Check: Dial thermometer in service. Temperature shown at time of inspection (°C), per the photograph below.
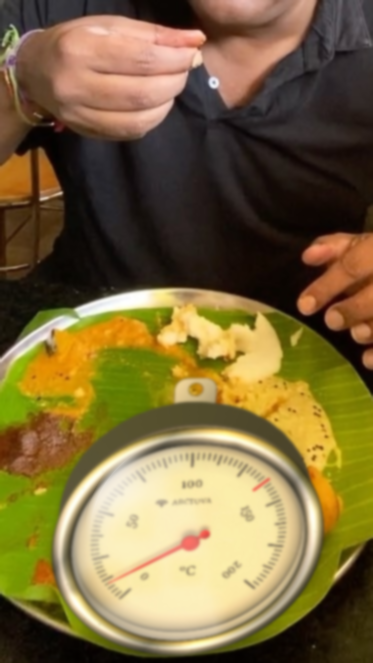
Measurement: 12.5 °C
